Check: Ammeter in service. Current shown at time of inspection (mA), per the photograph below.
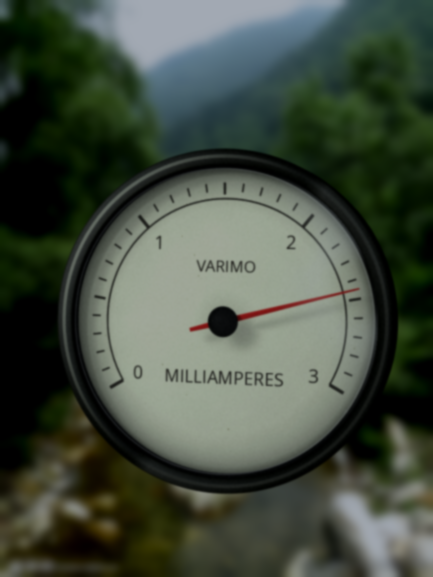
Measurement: 2.45 mA
